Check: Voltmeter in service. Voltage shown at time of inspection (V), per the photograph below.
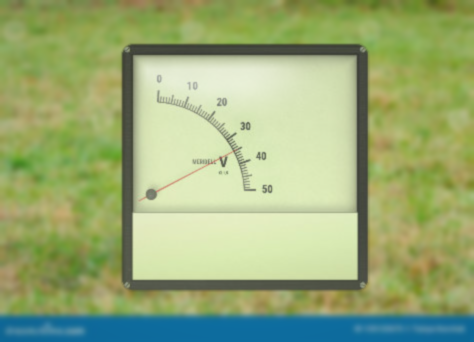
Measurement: 35 V
